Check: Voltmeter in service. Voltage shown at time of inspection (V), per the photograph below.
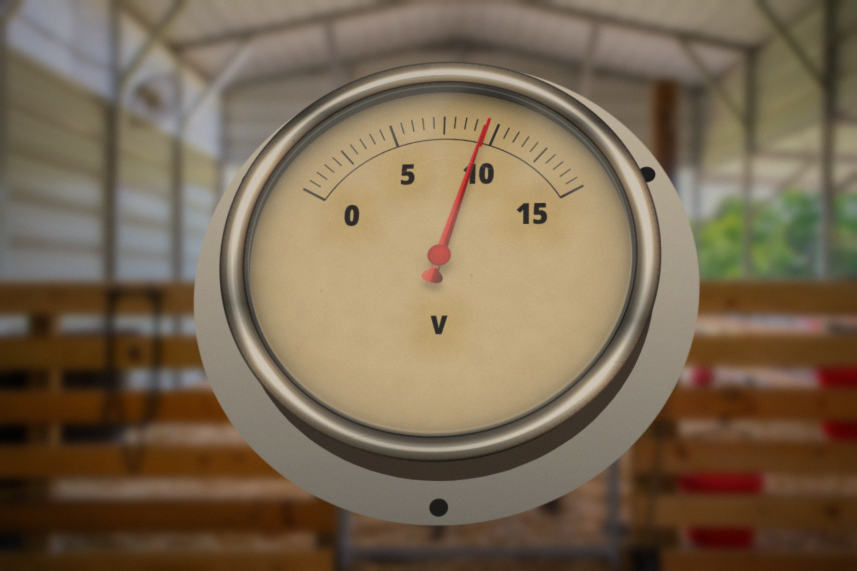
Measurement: 9.5 V
